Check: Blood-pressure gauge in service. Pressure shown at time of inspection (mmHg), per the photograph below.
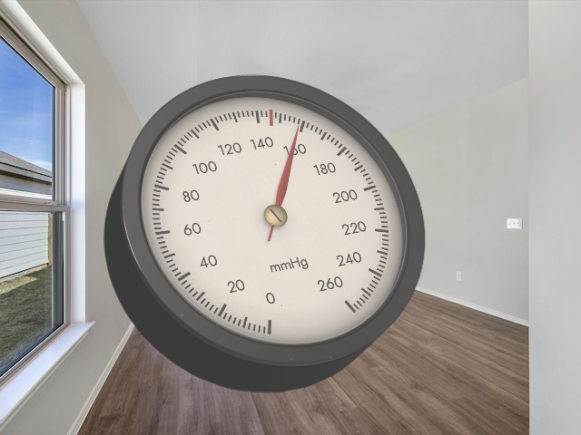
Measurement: 158 mmHg
